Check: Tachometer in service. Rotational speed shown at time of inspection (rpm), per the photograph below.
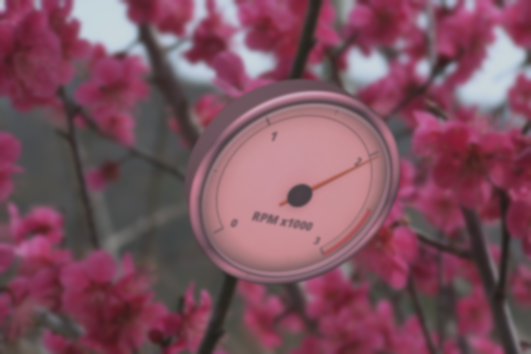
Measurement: 2000 rpm
